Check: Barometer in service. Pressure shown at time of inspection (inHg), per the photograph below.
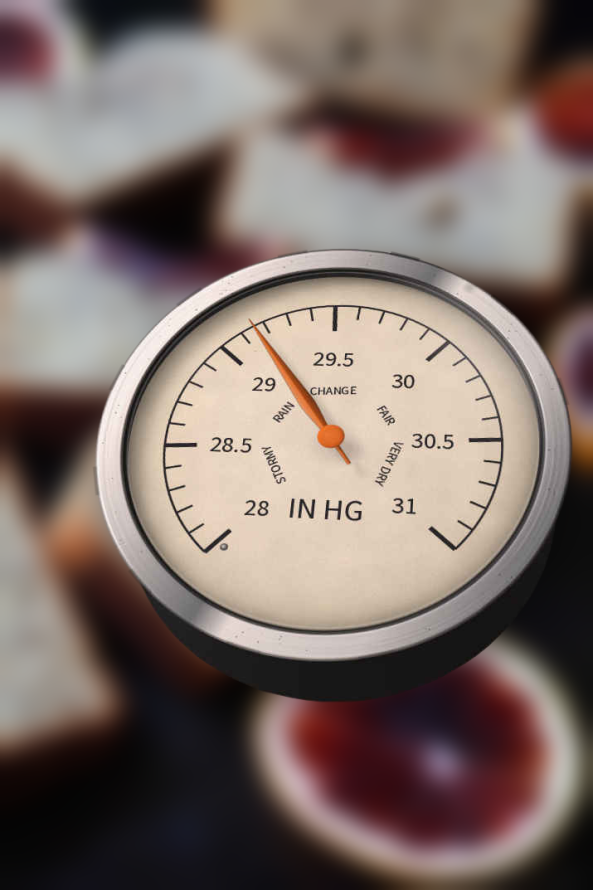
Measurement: 29.15 inHg
